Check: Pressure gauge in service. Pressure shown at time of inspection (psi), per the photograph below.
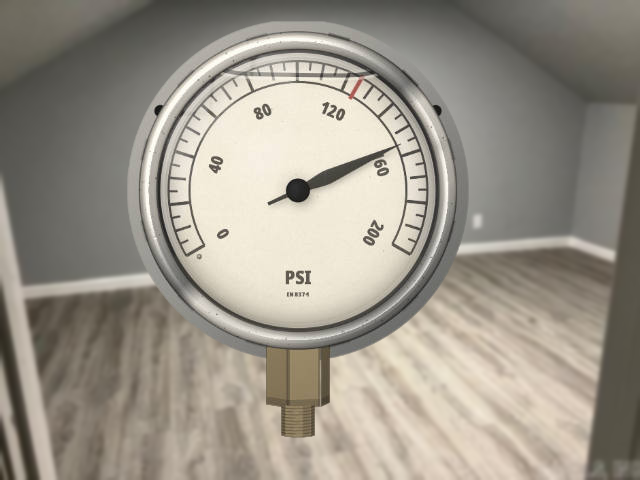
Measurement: 155 psi
